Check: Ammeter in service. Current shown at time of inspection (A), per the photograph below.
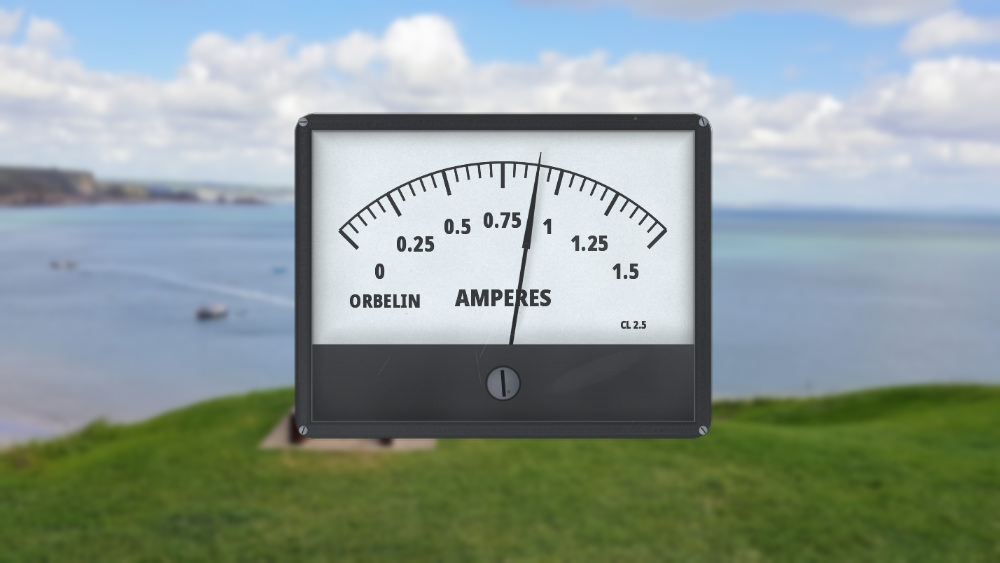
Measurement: 0.9 A
